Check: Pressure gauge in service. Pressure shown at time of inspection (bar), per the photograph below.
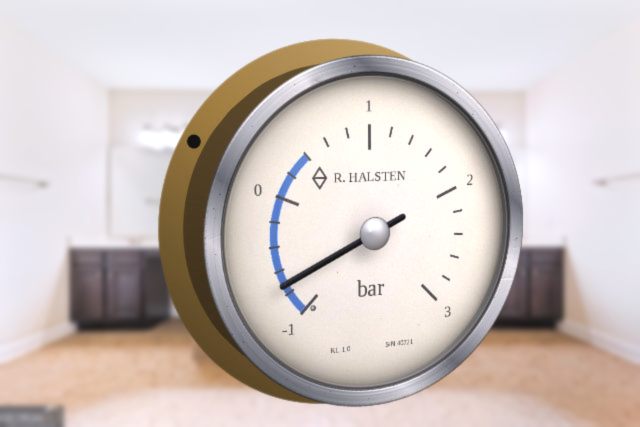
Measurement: -0.7 bar
